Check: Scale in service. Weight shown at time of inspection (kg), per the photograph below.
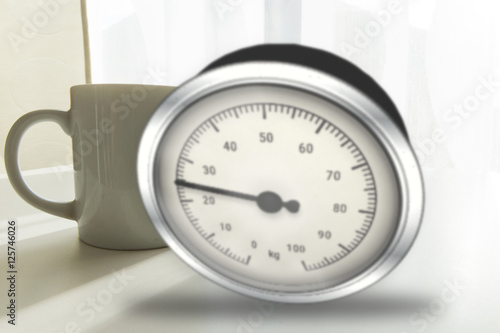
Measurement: 25 kg
